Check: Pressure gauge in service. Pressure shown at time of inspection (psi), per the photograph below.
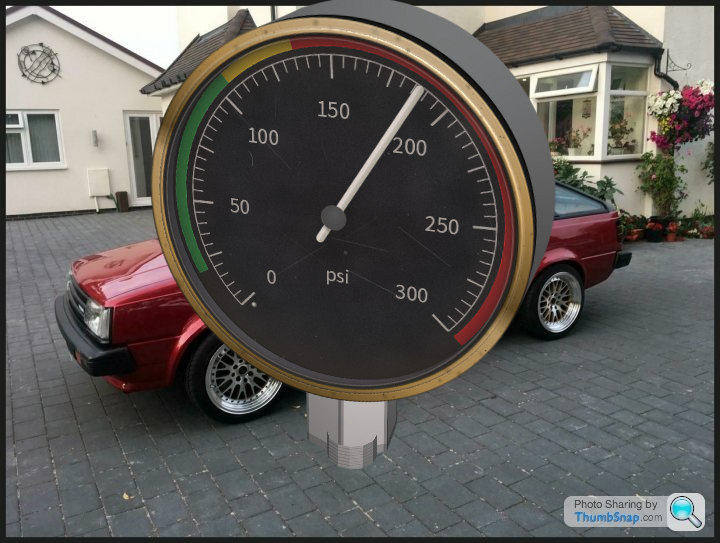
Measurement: 187.5 psi
